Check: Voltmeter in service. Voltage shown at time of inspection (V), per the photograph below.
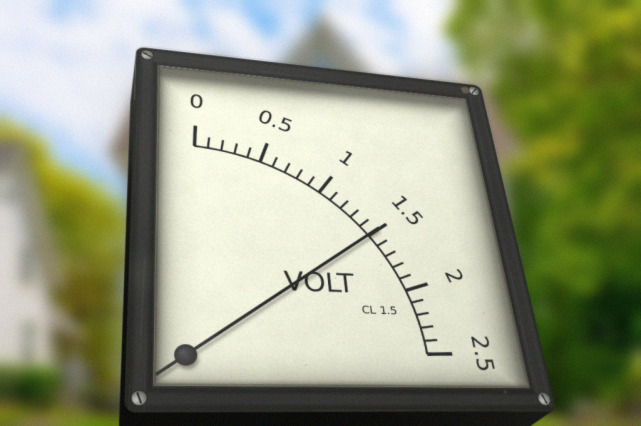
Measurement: 1.5 V
